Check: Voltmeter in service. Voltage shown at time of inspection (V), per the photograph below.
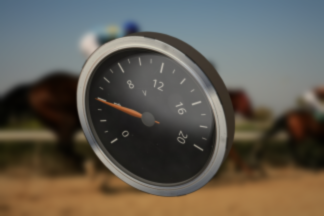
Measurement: 4 V
